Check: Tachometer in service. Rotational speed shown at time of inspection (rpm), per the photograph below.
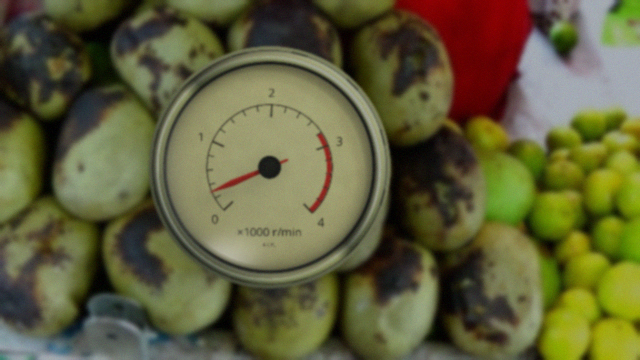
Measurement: 300 rpm
